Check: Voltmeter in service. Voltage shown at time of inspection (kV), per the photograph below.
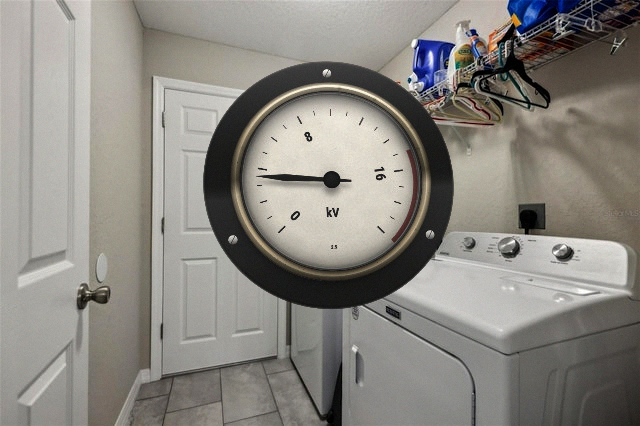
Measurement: 3.5 kV
